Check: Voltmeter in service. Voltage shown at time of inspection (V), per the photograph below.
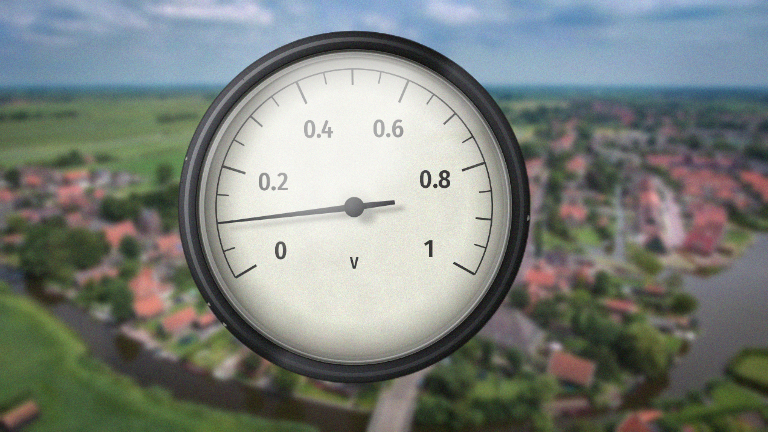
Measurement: 0.1 V
